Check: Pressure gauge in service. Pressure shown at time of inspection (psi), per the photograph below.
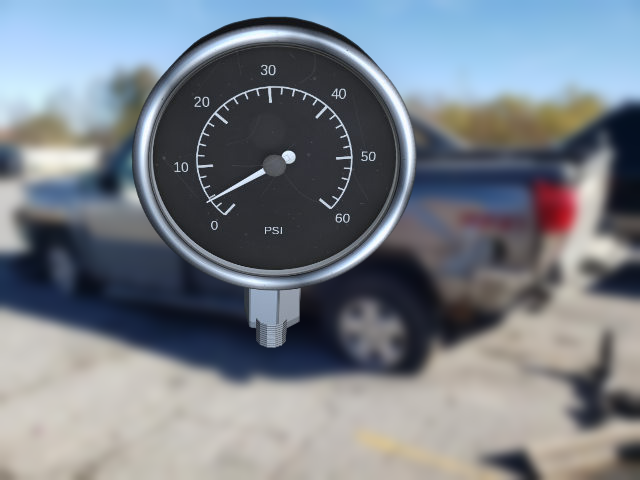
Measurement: 4 psi
